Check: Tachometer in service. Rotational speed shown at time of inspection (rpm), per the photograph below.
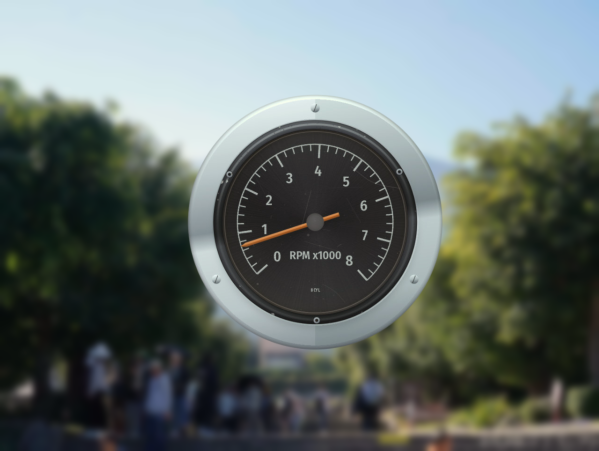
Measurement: 700 rpm
